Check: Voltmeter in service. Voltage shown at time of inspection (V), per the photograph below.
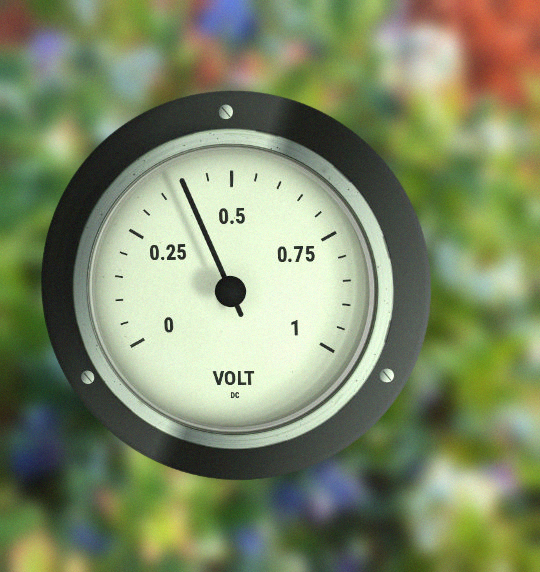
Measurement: 0.4 V
